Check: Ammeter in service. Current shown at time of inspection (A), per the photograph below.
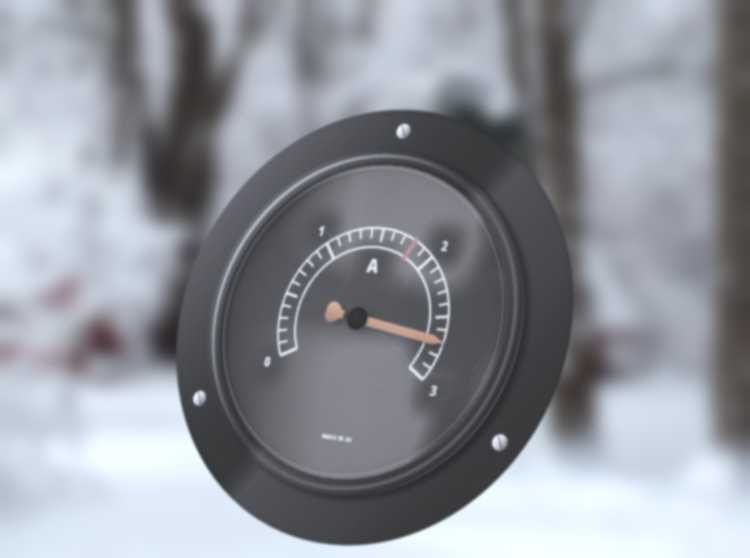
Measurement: 2.7 A
